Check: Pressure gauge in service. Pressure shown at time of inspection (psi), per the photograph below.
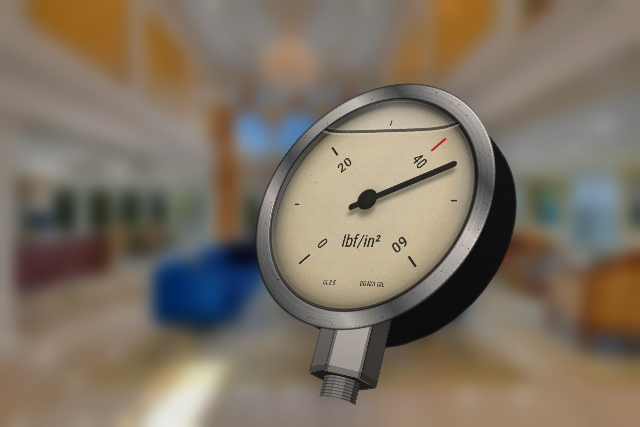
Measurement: 45 psi
